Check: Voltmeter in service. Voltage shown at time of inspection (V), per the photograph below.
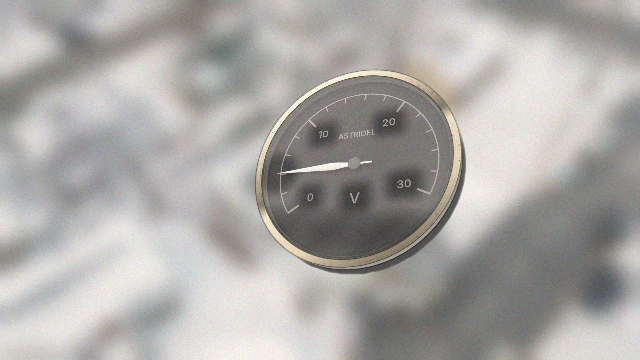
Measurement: 4 V
